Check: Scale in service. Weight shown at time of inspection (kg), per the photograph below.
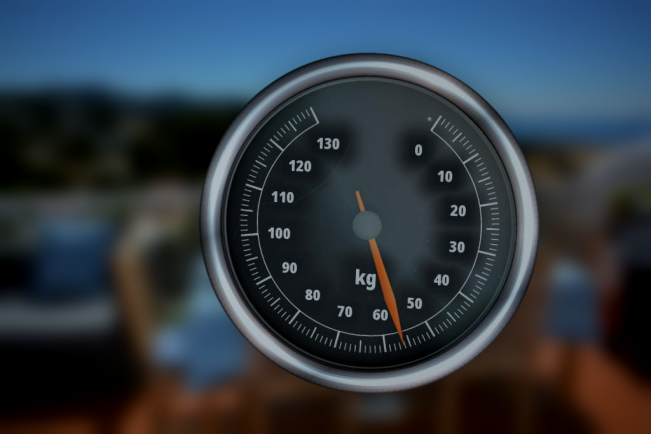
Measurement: 56 kg
